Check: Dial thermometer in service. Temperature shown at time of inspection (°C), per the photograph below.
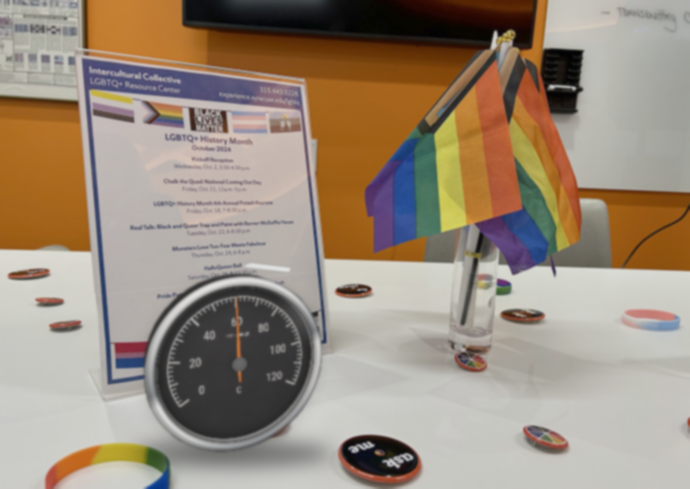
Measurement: 60 °C
